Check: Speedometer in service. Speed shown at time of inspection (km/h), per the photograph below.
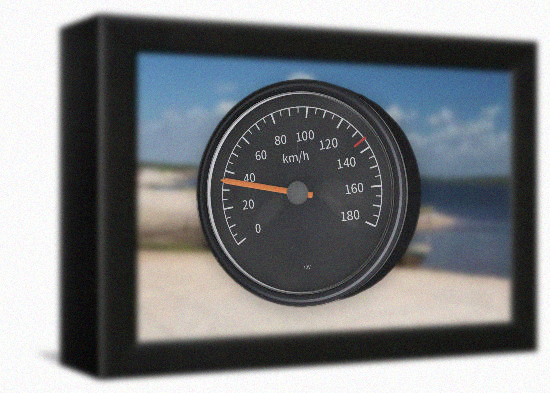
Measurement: 35 km/h
